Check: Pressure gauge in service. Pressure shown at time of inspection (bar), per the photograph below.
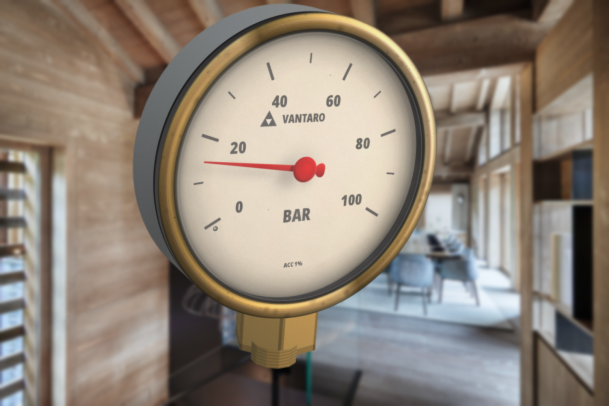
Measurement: 15 bar
